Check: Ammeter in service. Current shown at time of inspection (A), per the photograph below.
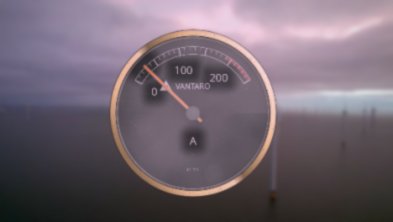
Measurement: 30 A
